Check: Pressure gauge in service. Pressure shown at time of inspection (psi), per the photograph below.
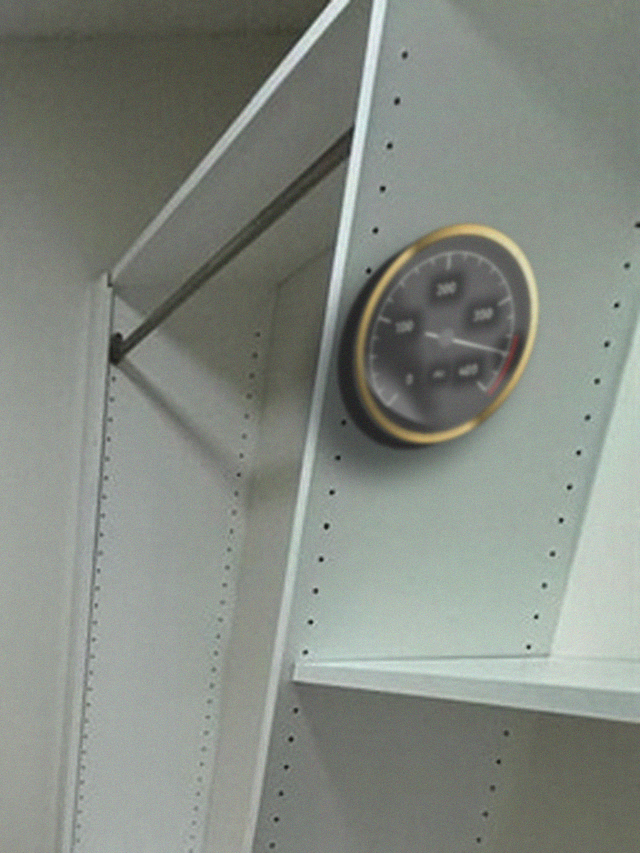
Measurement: 360 psi
